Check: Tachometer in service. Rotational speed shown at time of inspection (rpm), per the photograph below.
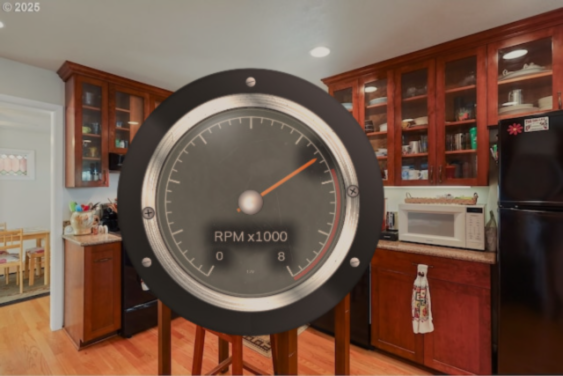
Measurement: 5500 rpm
